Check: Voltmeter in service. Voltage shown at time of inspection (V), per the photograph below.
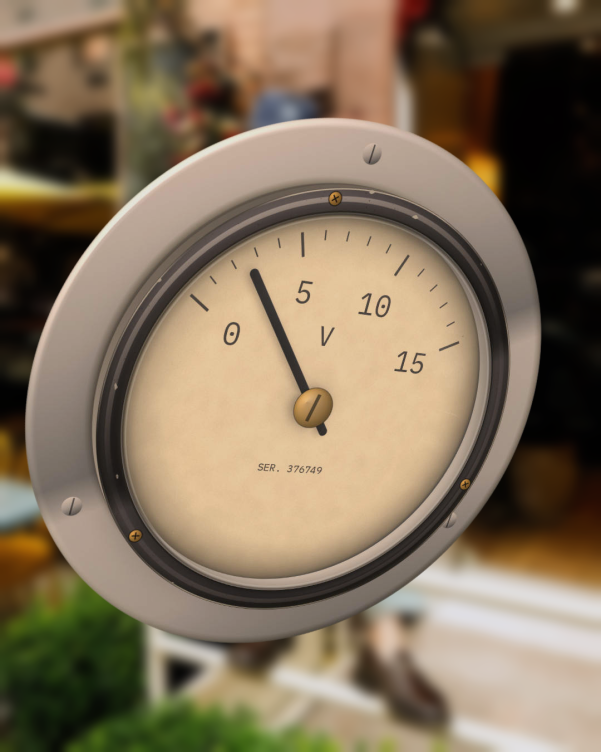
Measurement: 2.5 V
